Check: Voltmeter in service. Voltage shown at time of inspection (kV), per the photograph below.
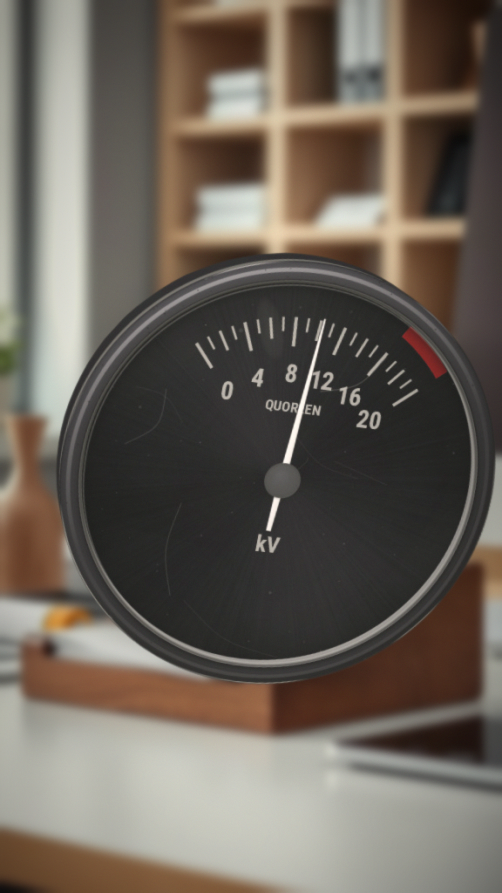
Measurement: 10 kV
